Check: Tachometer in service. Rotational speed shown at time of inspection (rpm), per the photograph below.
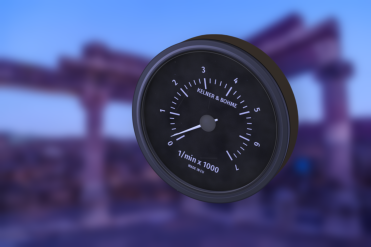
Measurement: 200 rpm
